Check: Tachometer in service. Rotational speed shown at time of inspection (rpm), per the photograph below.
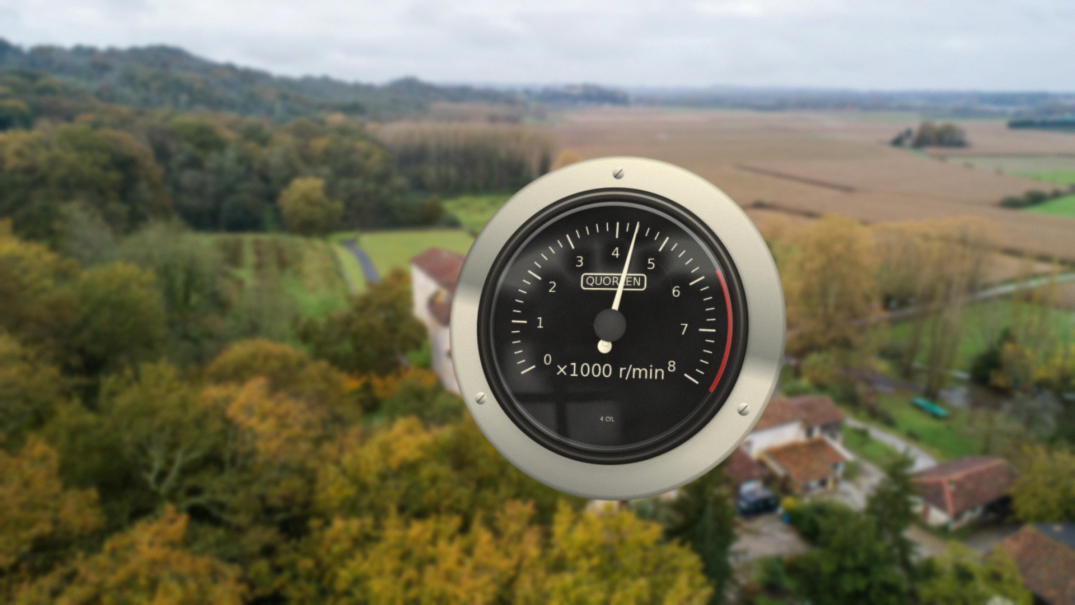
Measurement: 4400 rpm
